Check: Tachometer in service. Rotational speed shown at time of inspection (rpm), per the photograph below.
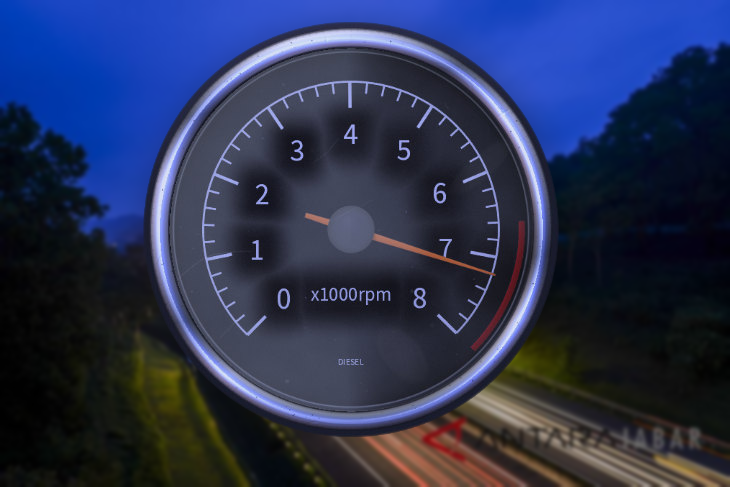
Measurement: 7200 rpm
